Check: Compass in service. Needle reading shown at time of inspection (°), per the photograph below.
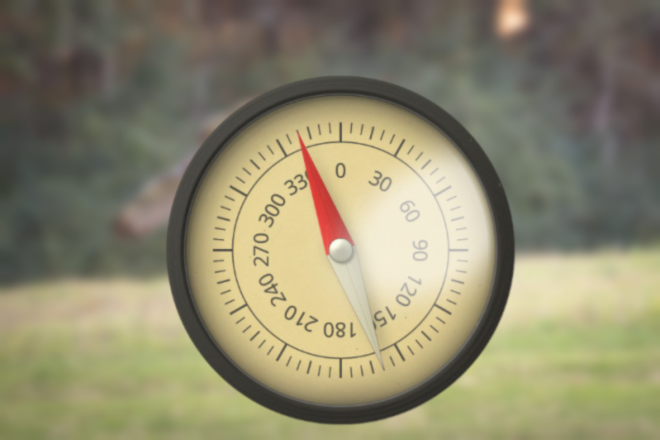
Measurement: 340 °
